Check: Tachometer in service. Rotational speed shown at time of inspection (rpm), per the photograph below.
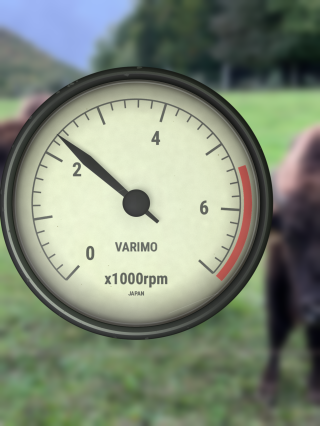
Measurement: 2300 rpm
